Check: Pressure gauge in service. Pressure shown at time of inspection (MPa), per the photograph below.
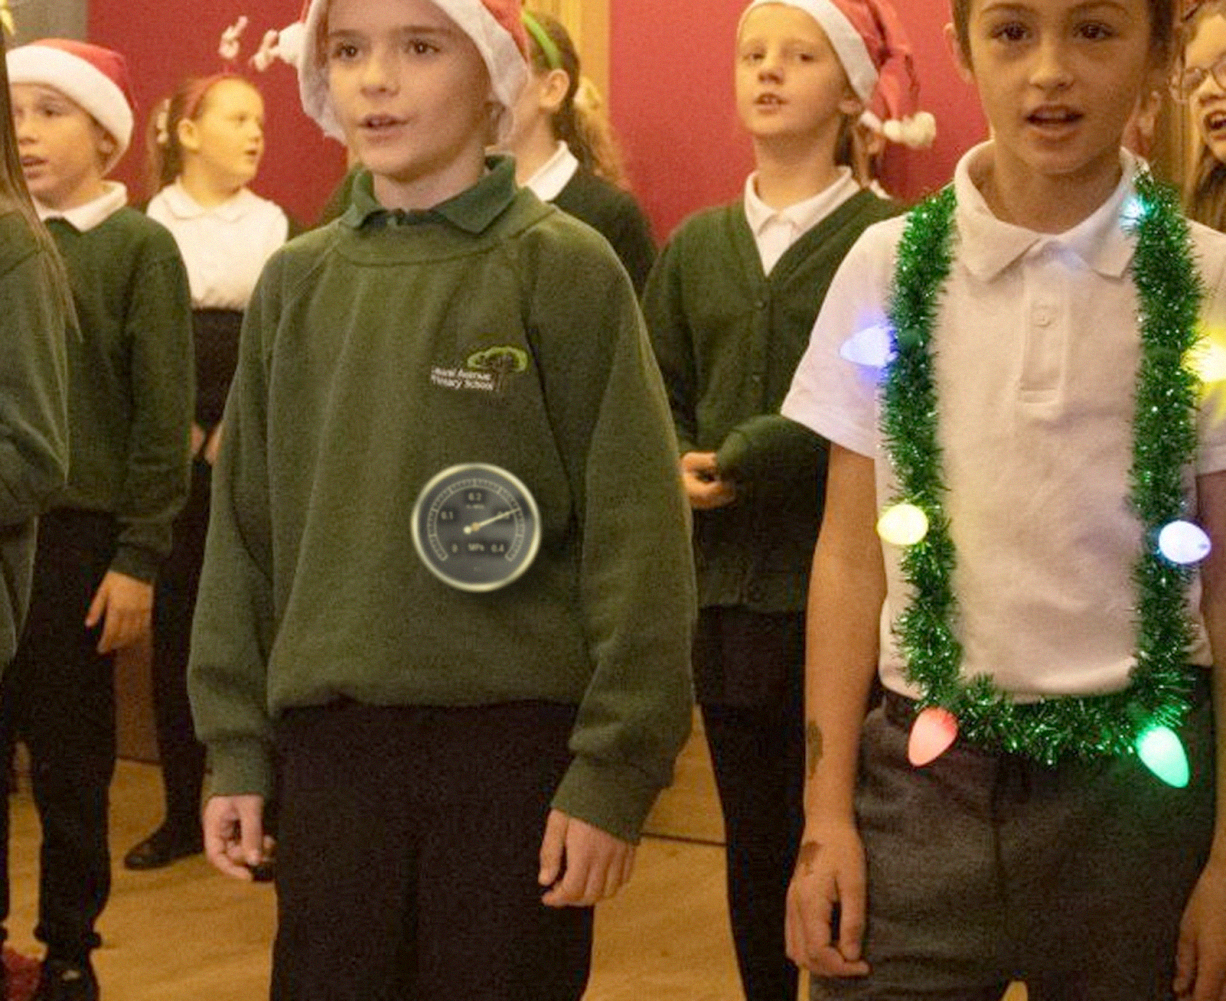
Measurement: 0.3 MPa
